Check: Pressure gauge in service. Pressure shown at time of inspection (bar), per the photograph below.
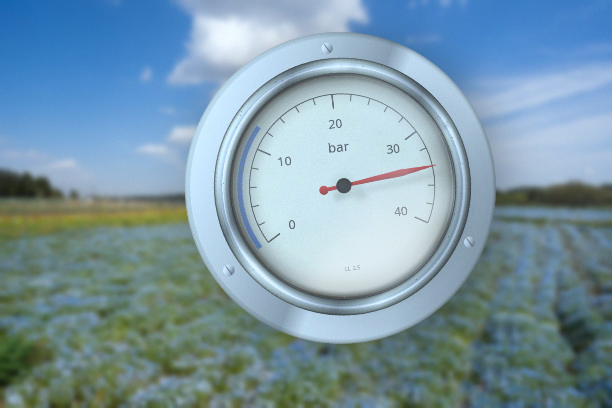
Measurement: 34 bar
